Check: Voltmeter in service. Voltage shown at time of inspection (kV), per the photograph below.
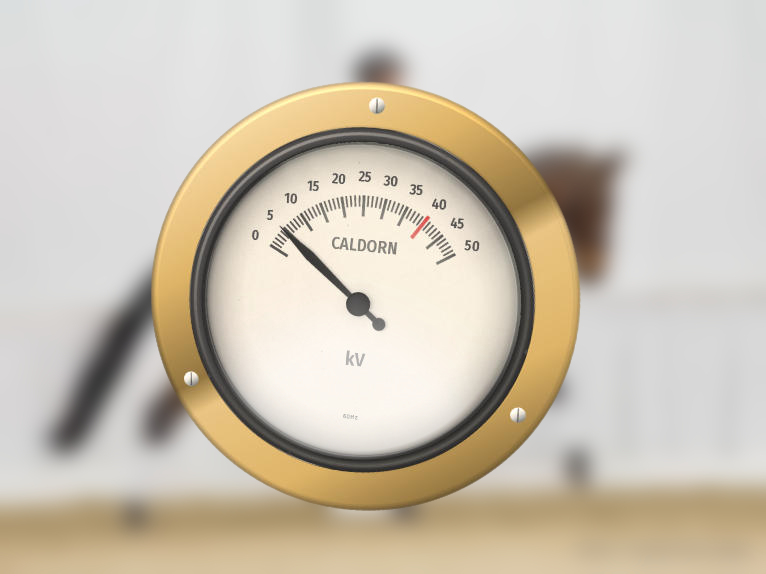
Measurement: 5 kV
